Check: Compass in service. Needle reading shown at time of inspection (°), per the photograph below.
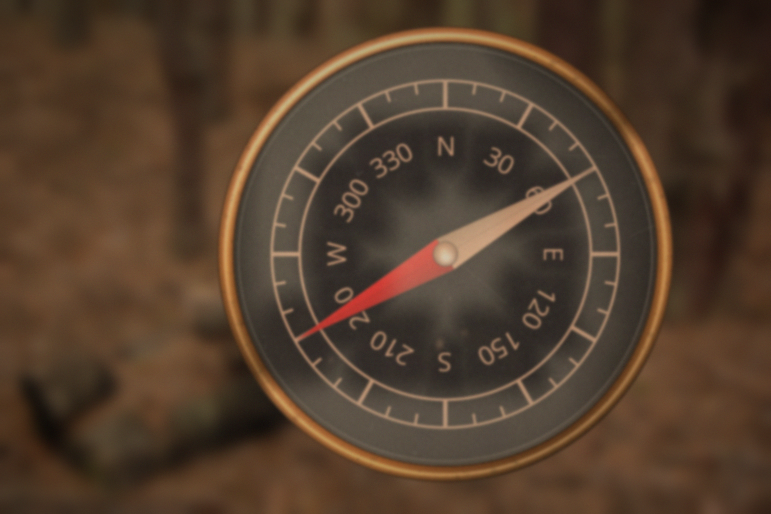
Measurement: 240 °
